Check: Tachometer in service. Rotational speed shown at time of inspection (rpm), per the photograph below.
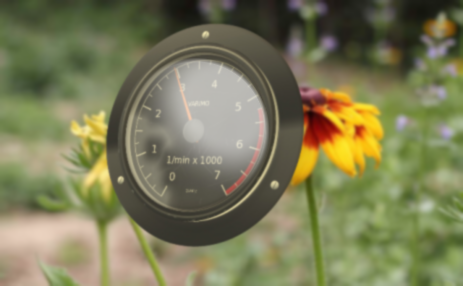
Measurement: 3000 rpm
